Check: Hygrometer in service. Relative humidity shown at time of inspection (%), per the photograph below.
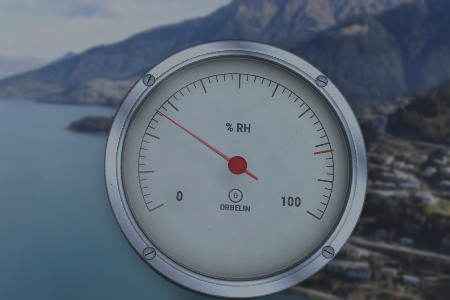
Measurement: 26 %
